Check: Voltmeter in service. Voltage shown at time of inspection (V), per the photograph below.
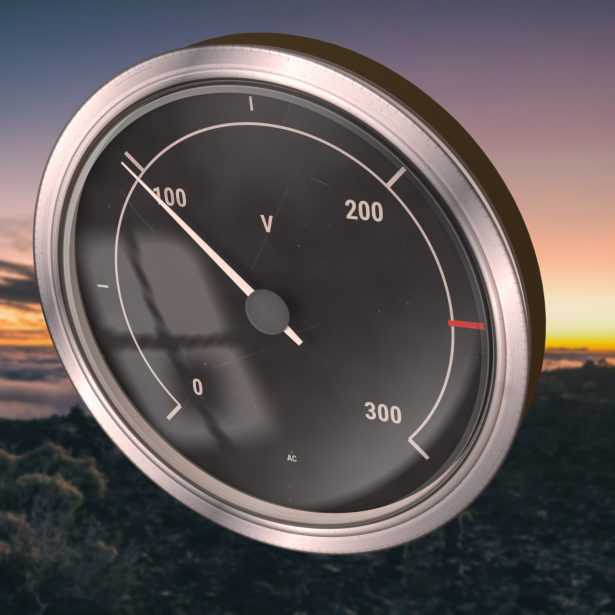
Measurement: 100 V
